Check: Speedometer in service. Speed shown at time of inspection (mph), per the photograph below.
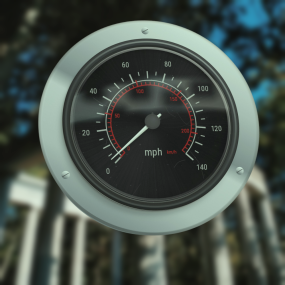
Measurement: 2.5 mph
